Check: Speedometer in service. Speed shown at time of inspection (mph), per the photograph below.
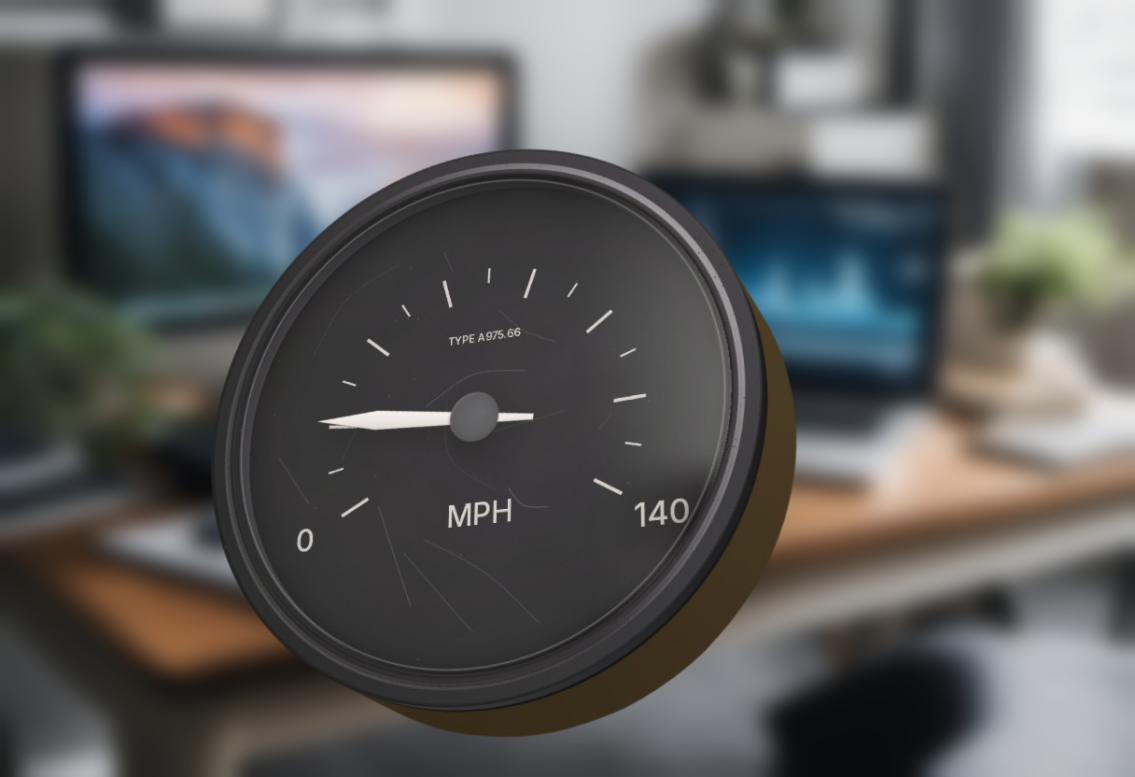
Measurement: 20 mph
